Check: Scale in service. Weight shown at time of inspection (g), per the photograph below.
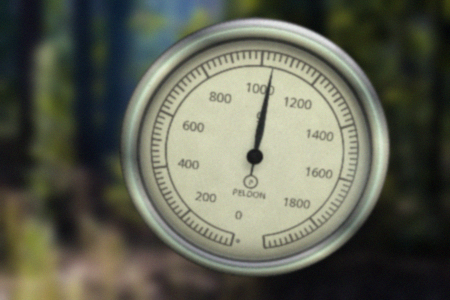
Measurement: 1040 g
